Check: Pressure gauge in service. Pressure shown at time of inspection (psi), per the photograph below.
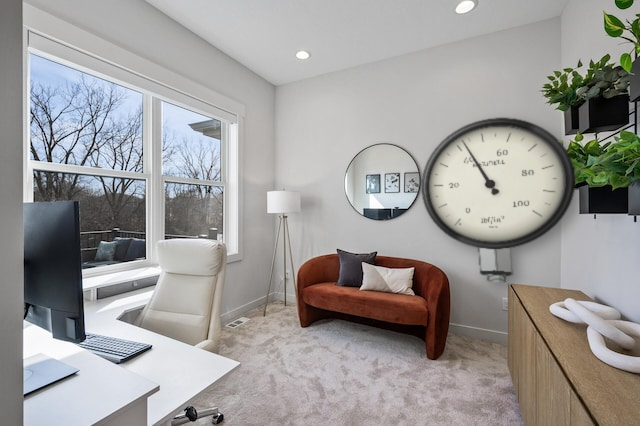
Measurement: 42.5 psi
